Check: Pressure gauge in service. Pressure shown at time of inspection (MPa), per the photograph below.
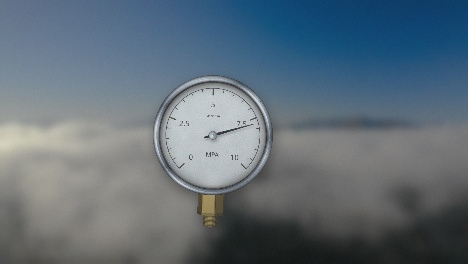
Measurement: 7.75 MPa
